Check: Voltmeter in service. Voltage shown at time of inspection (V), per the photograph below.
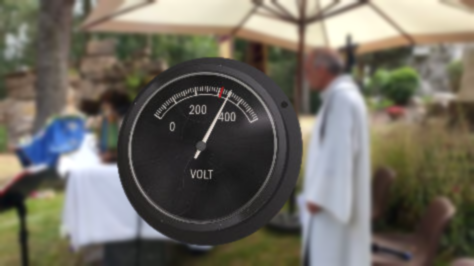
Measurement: 350 V
